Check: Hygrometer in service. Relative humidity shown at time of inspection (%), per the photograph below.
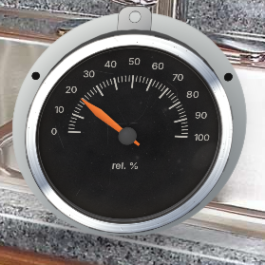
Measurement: 20 %
